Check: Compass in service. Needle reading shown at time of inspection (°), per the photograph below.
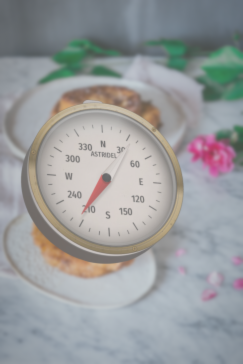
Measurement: 215 °
